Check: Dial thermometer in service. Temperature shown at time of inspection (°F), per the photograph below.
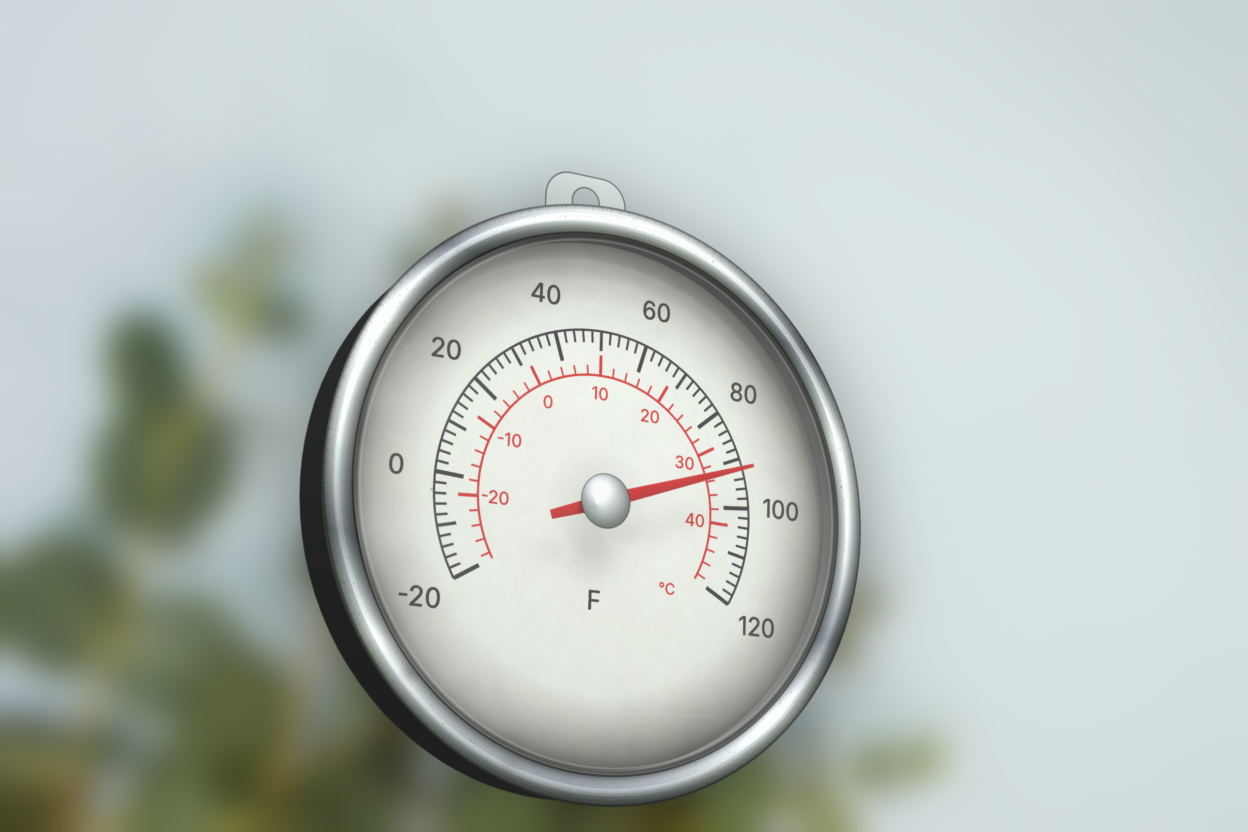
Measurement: 92 °F
